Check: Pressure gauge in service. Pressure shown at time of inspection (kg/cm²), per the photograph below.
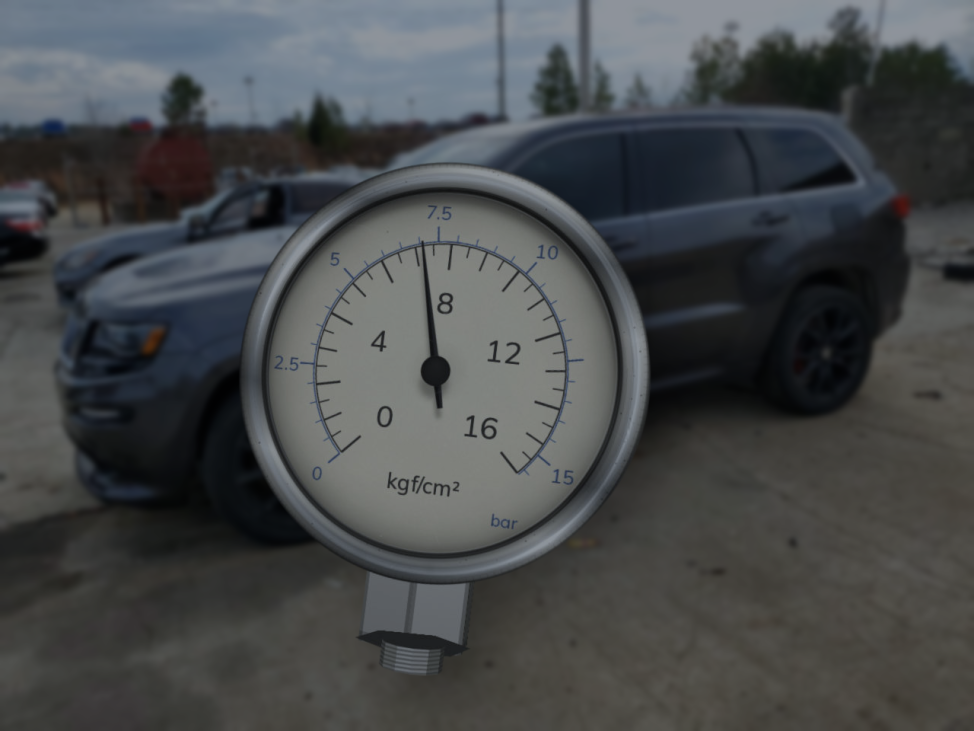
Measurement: 7.25 kg/cm²
